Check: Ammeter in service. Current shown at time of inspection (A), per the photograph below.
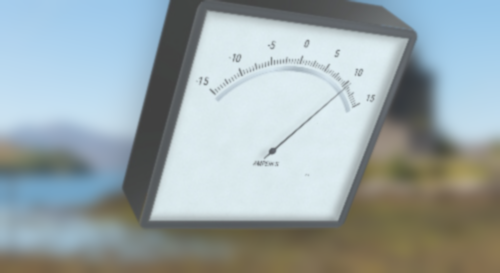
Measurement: 10 A
